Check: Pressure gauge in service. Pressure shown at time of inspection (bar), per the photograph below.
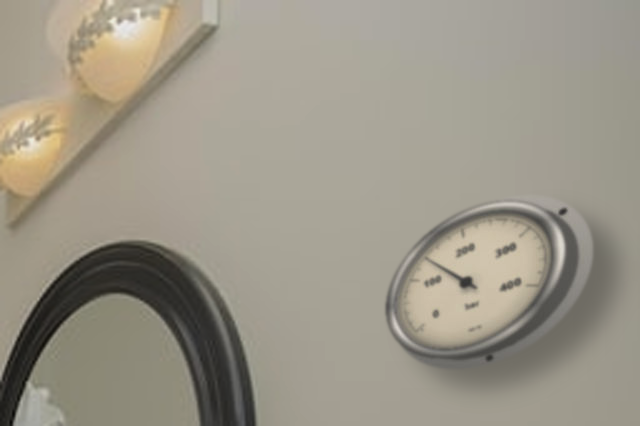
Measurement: 140 bar
